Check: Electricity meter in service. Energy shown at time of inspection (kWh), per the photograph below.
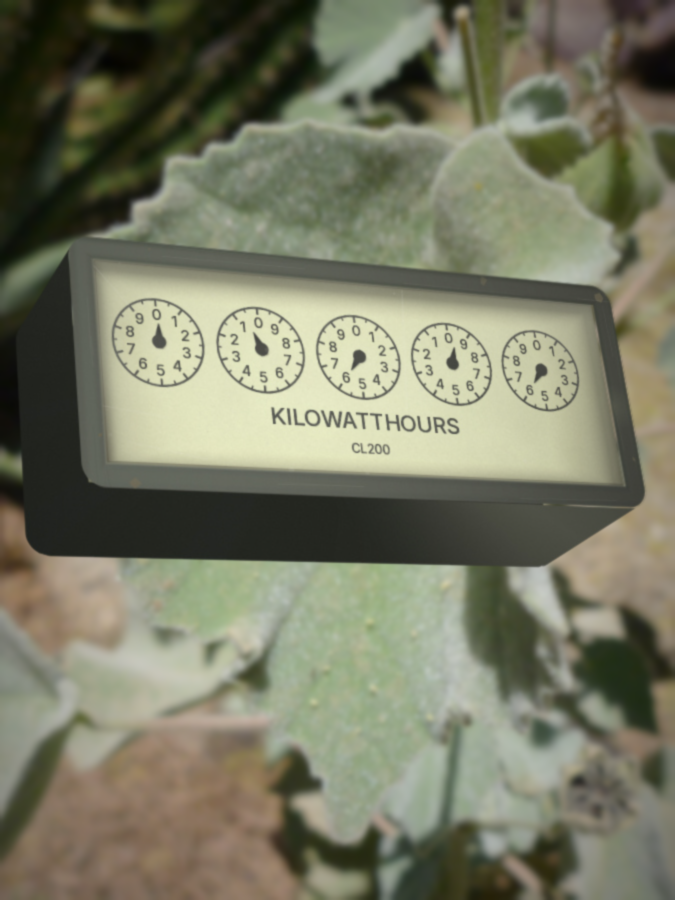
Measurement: 596 kWh
